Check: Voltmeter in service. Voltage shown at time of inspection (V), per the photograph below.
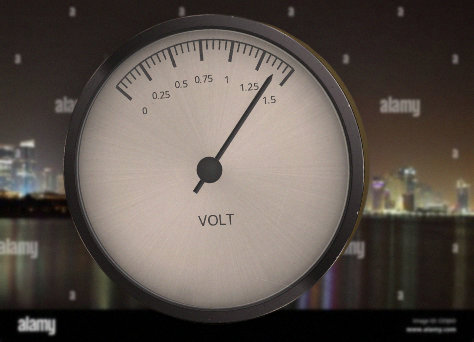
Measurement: 1.4 V
